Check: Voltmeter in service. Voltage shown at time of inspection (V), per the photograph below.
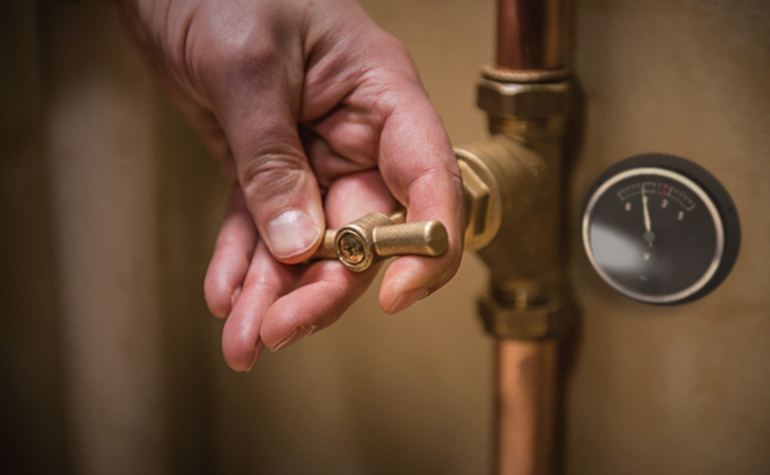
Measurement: 1 V
